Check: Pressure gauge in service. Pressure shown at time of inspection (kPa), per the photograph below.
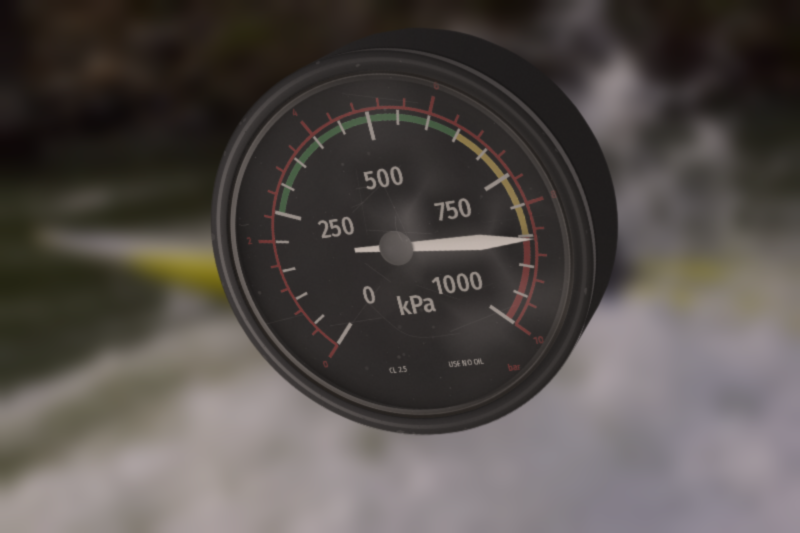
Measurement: 850 kPa
